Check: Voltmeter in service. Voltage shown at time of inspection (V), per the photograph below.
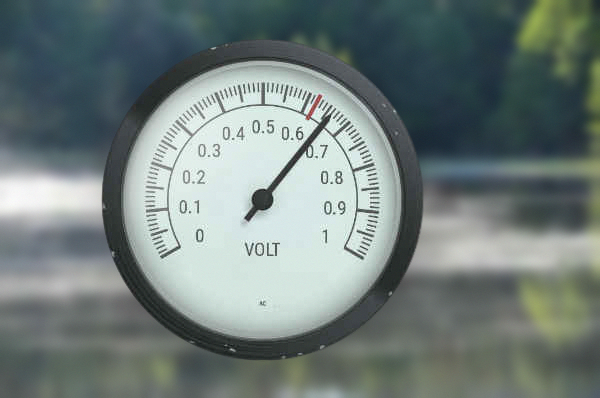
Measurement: 0.66 V
